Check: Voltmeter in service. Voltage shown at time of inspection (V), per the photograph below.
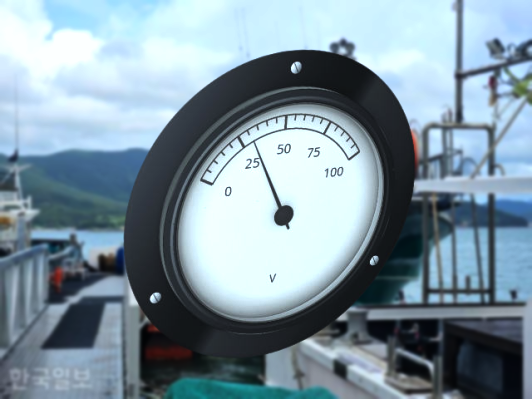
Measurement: 30 V
